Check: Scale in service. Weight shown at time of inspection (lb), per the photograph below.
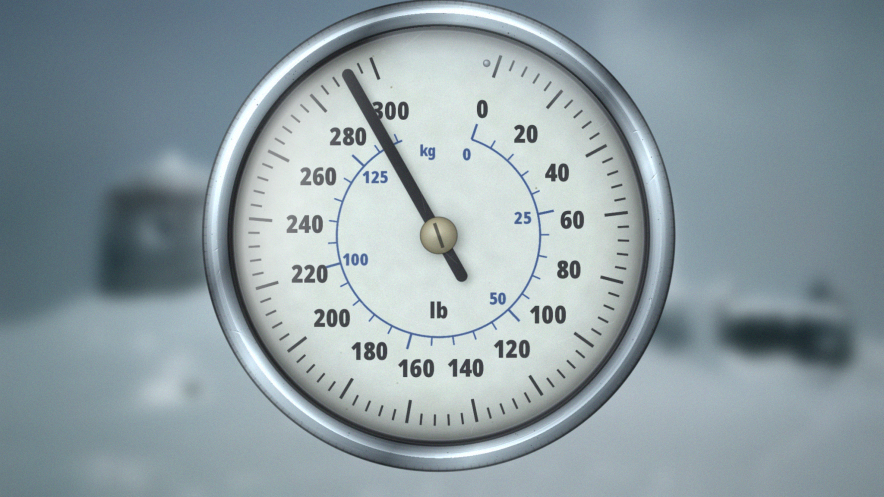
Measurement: 292 lb
